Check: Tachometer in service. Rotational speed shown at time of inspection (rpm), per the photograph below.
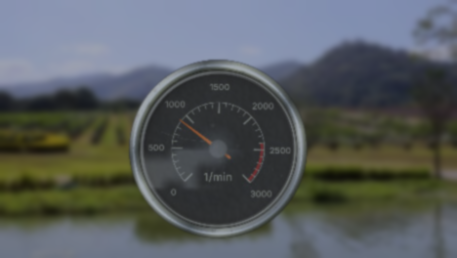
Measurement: 900 rpm
